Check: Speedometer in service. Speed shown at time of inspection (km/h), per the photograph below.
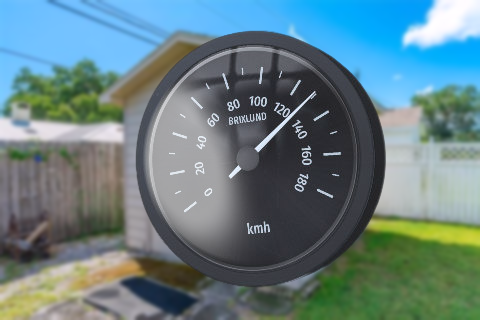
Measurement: 130 km/h
